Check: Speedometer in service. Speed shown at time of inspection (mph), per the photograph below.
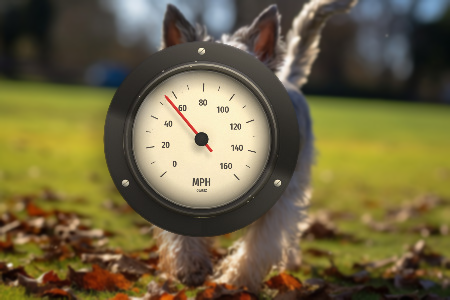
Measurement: 55 mph
